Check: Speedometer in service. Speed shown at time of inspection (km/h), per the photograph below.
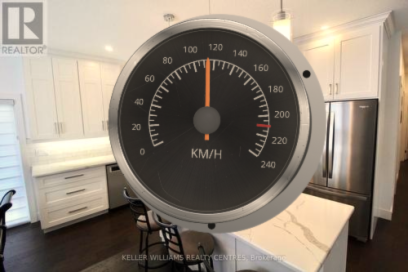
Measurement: 115 km/h
